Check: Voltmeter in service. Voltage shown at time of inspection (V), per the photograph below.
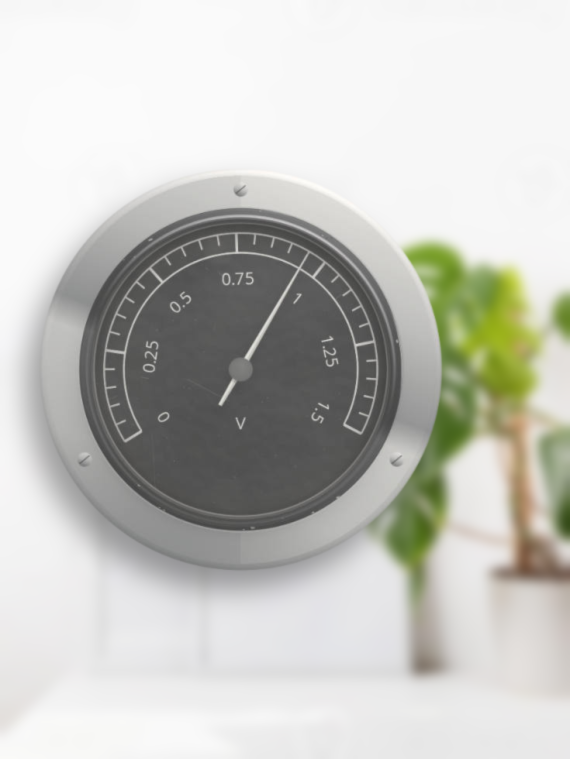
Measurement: 0.95 V
